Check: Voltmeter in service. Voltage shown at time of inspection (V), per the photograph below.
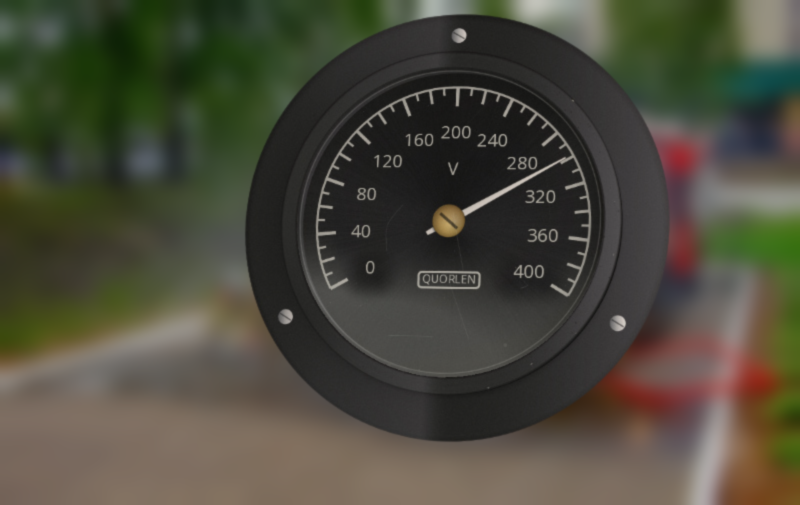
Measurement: 300 V
